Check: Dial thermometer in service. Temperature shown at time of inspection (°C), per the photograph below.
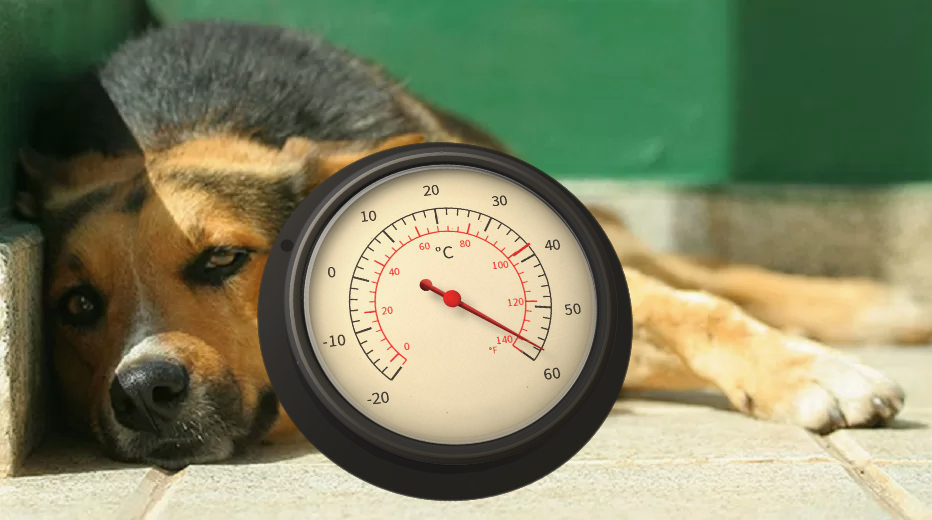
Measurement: 58 °C
